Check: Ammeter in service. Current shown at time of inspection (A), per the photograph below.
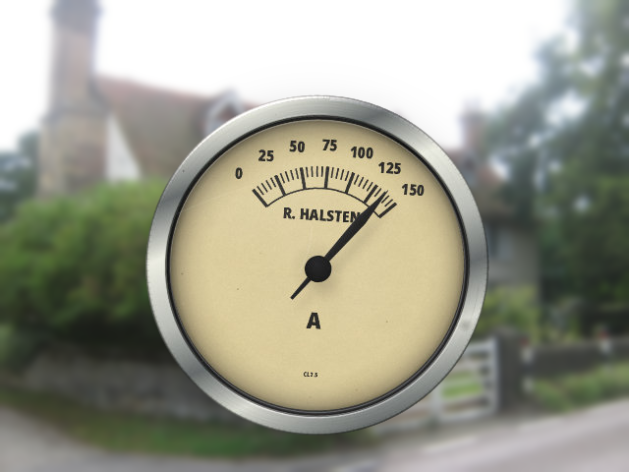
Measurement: 135 A
